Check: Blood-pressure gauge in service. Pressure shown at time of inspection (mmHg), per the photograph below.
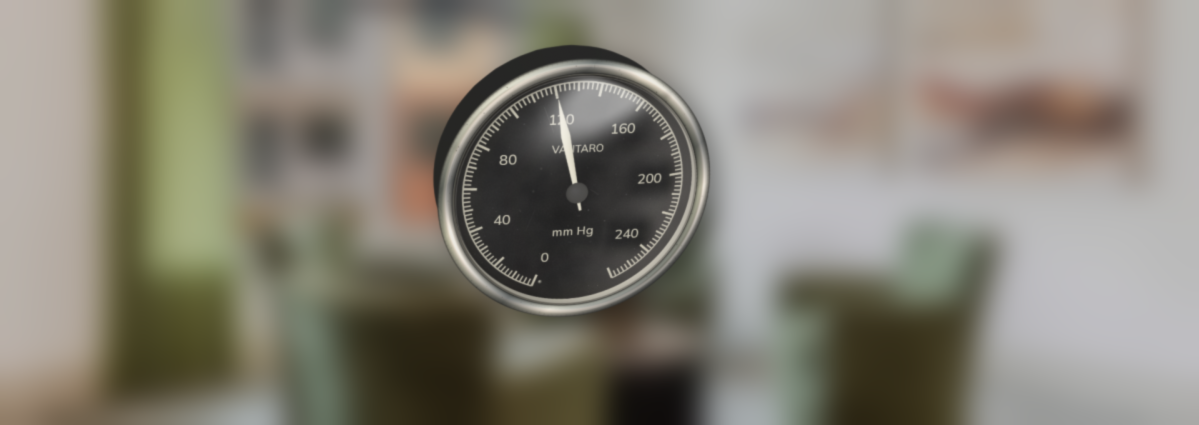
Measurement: 120 mmHg
